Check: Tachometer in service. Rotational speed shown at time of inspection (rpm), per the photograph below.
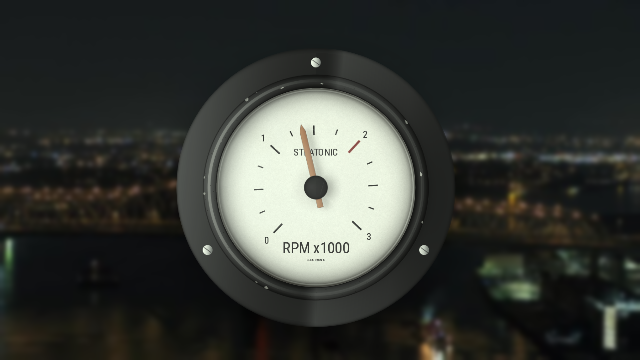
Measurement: 1375 rpm
